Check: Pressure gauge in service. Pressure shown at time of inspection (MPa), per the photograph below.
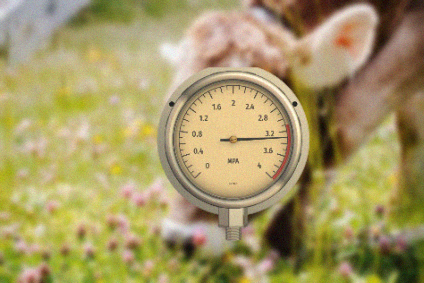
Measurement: 3.3 MPa
